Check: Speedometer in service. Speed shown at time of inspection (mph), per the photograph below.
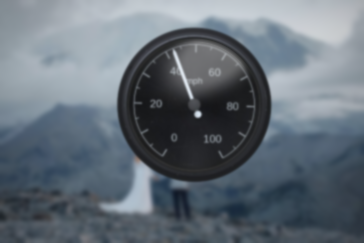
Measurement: 42.5 mph
